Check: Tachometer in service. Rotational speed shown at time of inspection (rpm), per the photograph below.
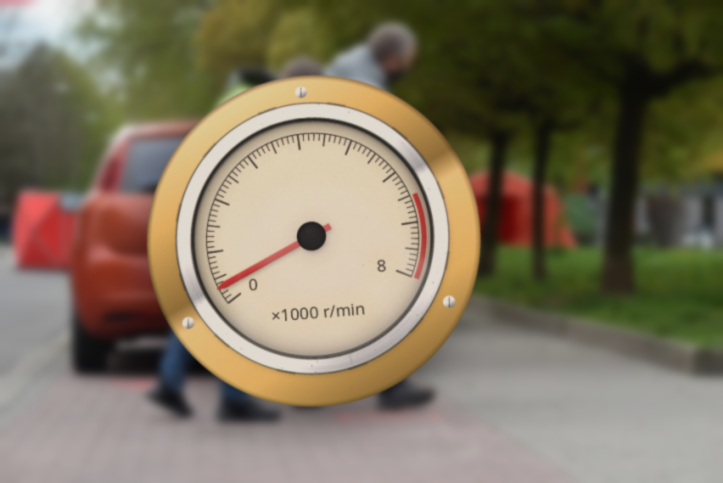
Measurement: 300 rpm
